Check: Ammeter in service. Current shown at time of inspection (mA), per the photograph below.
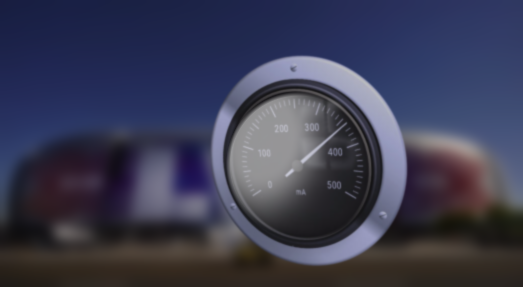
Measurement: 360 mA
